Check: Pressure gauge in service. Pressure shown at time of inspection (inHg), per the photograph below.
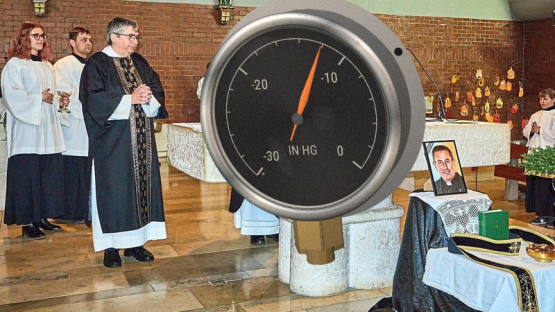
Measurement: -12 inHg
